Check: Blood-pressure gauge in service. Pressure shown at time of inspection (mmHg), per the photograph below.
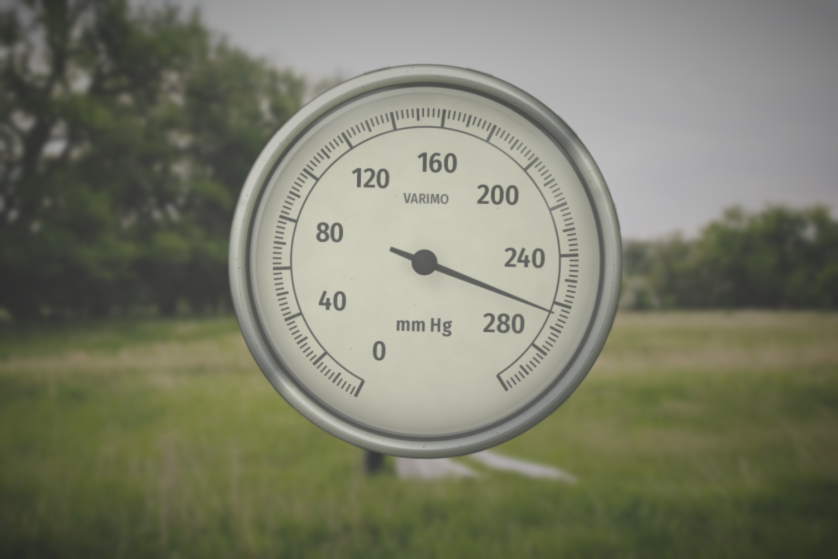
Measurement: 264 mmHg
